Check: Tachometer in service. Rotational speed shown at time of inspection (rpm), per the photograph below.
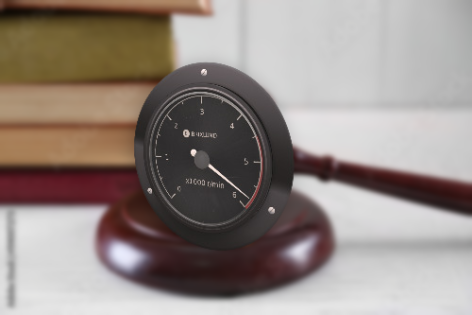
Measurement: 5750 rpm
